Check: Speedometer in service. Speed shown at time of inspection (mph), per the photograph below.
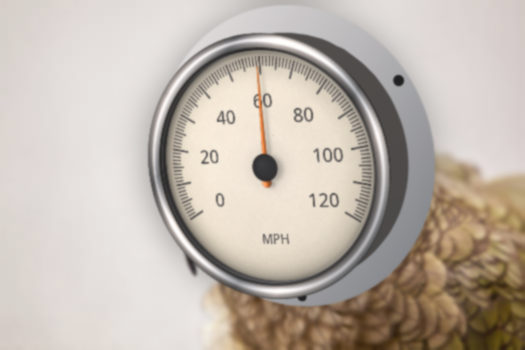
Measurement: 60 mph
